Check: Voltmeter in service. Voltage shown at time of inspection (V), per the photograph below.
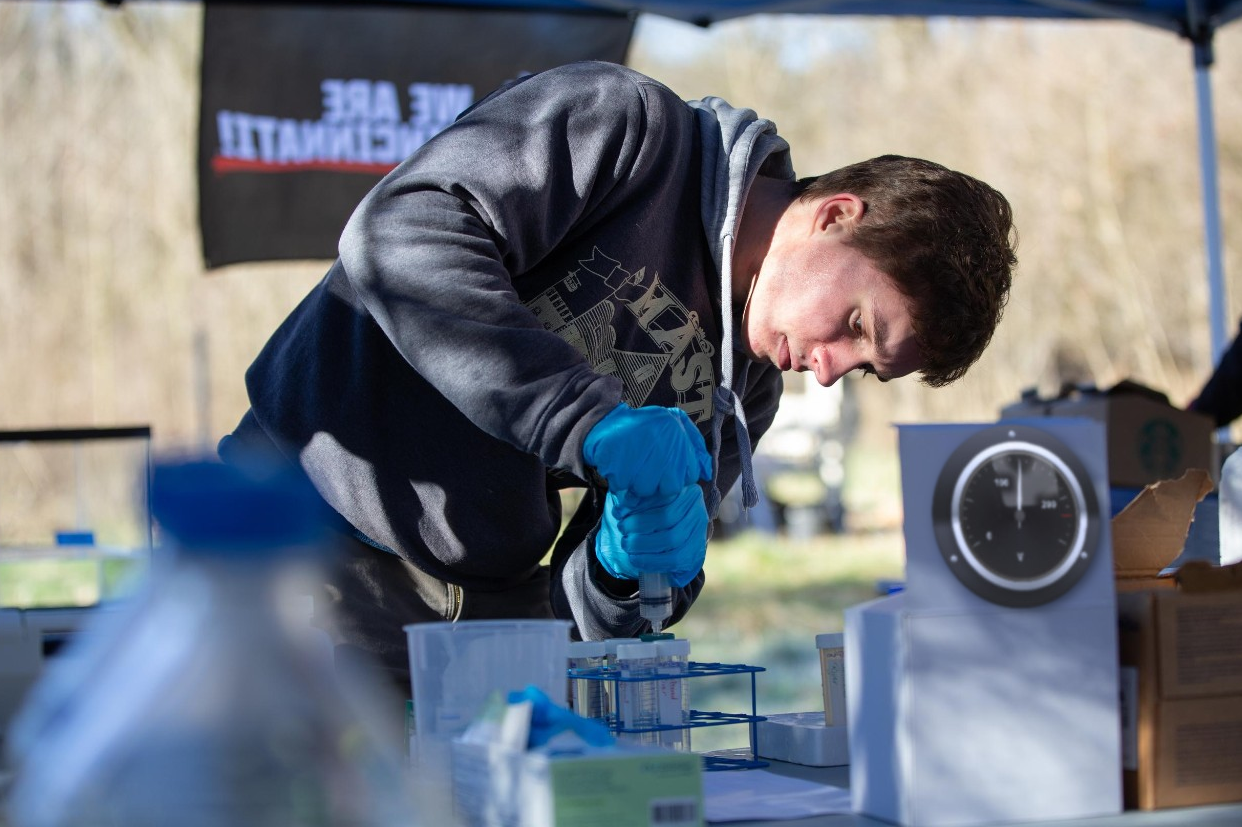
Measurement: 130 V
